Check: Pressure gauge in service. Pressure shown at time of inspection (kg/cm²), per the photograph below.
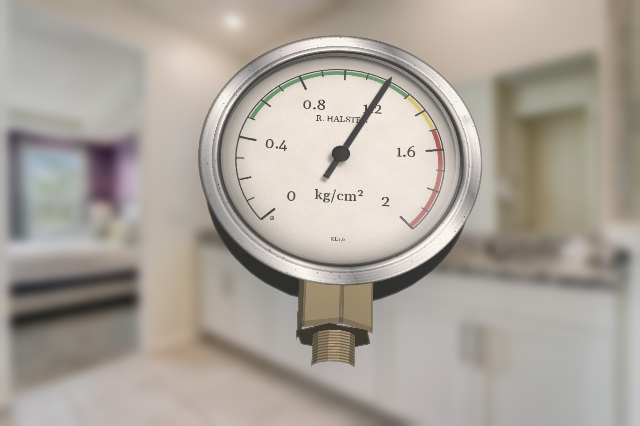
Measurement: 1.2 kg/cm²
